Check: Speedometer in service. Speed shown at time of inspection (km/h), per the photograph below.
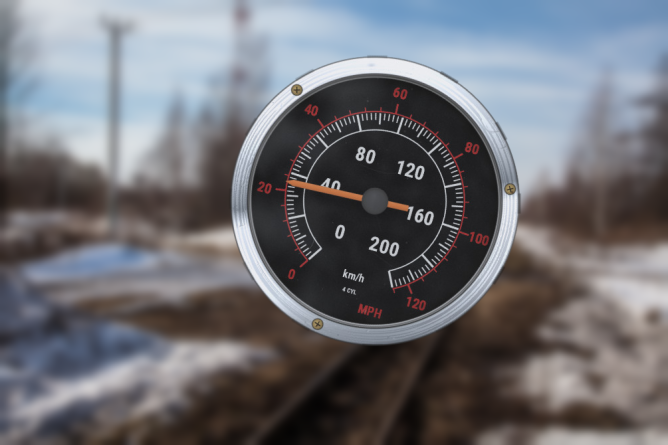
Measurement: 36 km/h
